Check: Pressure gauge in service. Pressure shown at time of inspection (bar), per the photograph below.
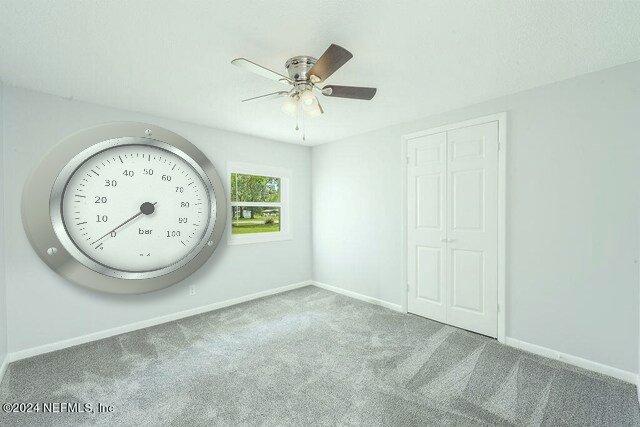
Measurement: 2 bar
